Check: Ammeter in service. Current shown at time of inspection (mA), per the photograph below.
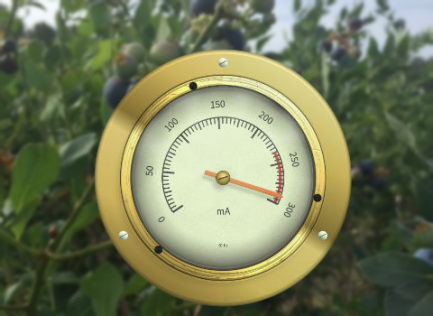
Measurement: 290 mA
